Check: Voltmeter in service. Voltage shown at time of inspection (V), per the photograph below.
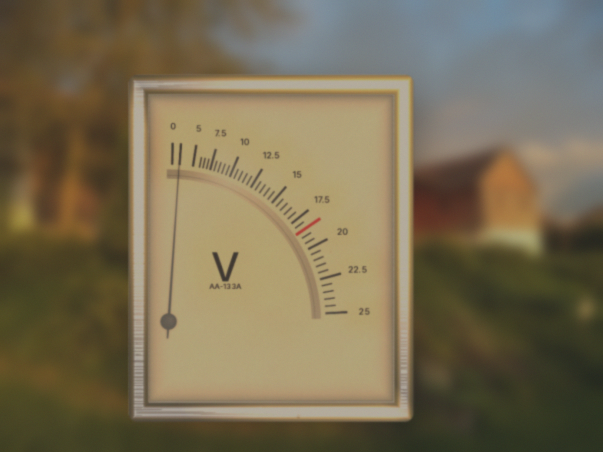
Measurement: 2.5 V
